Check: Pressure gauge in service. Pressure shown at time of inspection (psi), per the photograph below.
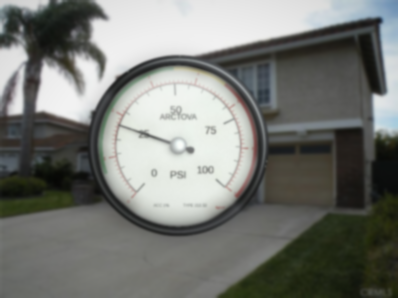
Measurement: 25 psi
